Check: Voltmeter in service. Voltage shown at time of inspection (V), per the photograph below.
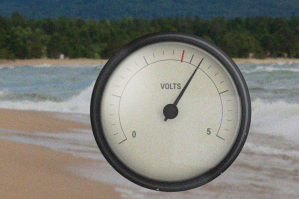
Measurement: 3.2 V
